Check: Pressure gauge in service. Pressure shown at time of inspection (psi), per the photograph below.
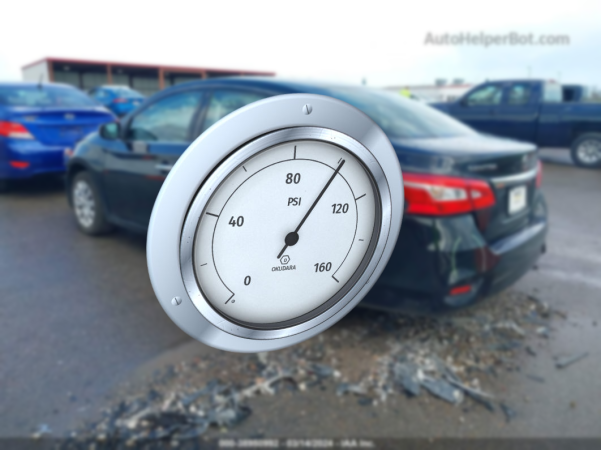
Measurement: 100 psi
